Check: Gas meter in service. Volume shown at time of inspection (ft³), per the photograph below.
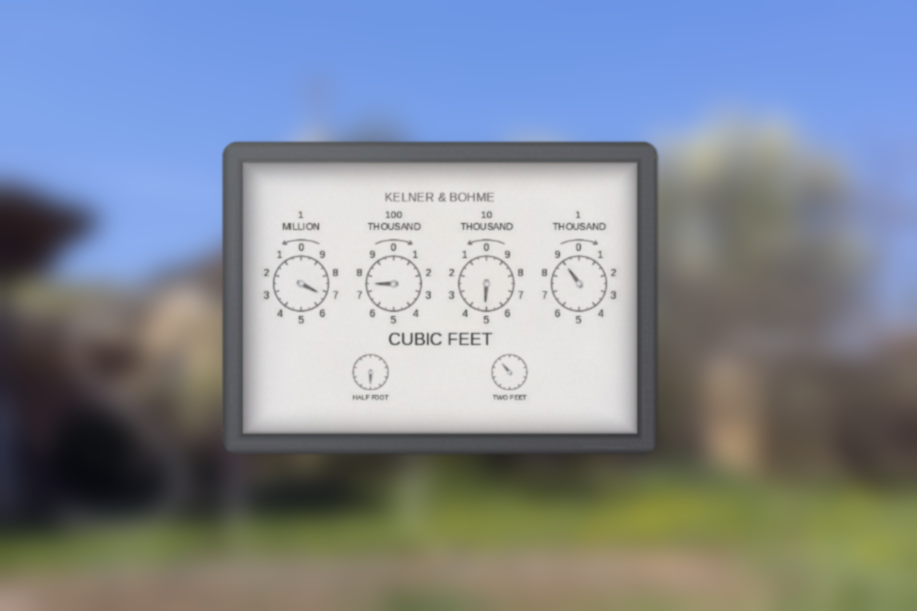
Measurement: 674900 ft³
